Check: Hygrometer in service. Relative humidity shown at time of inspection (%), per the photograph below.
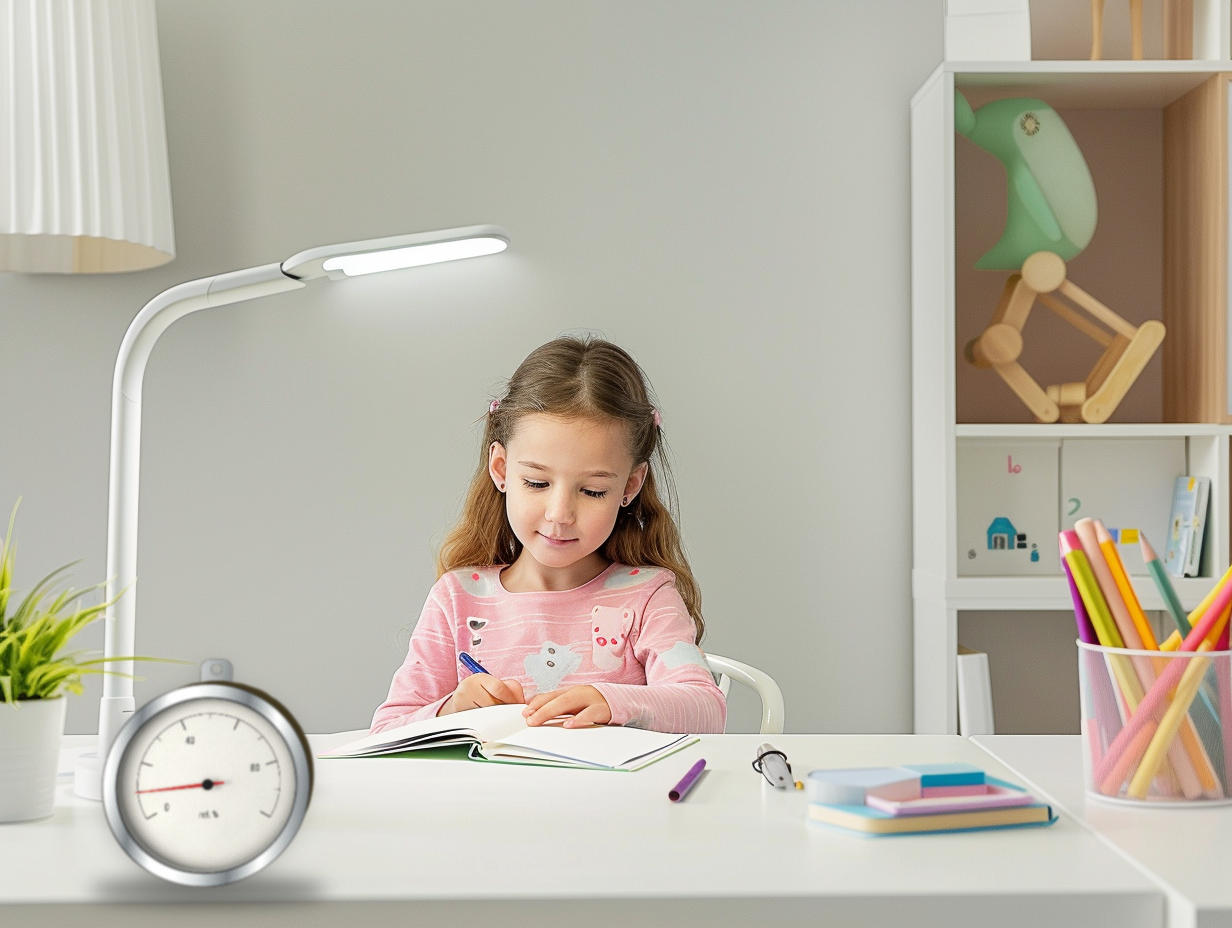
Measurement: 10 %
